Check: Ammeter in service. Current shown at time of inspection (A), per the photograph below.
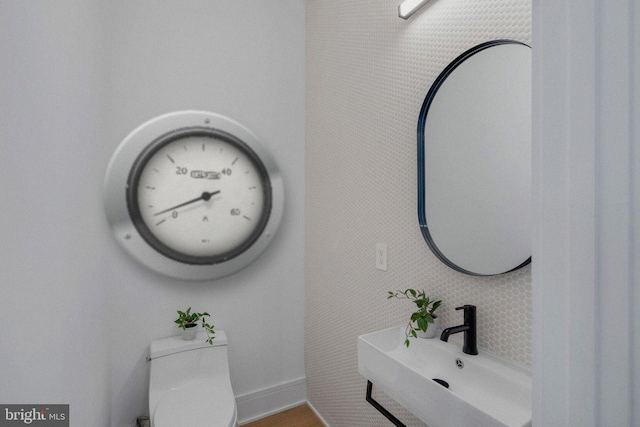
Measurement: 2.5 A
